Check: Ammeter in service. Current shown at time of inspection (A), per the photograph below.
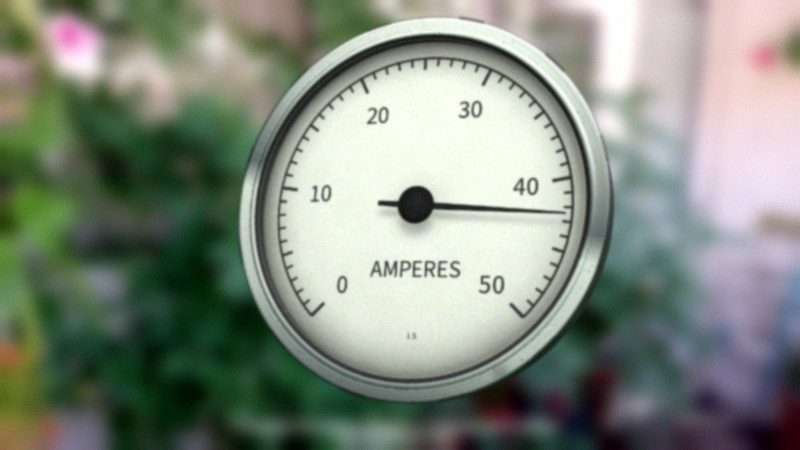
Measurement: 42.5 A
